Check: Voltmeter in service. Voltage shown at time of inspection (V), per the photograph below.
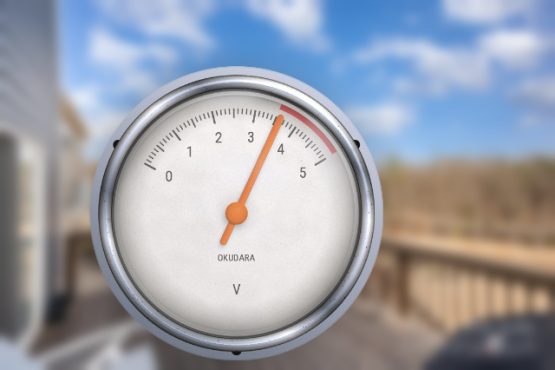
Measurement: 3.6 V
